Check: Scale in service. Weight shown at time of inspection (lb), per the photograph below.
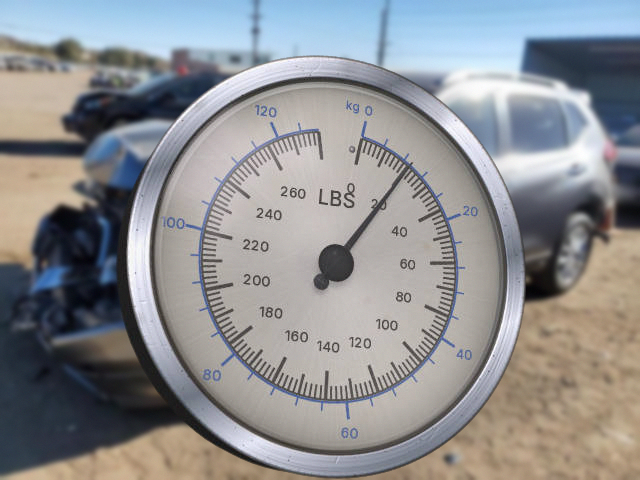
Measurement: 20 lb
